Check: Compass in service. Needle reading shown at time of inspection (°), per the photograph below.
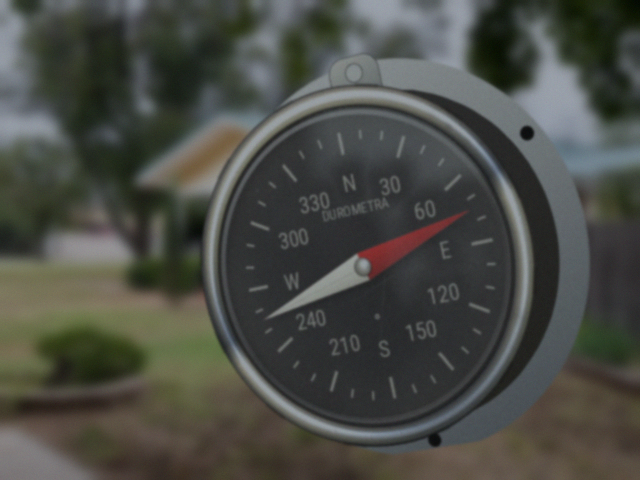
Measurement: 75 °
